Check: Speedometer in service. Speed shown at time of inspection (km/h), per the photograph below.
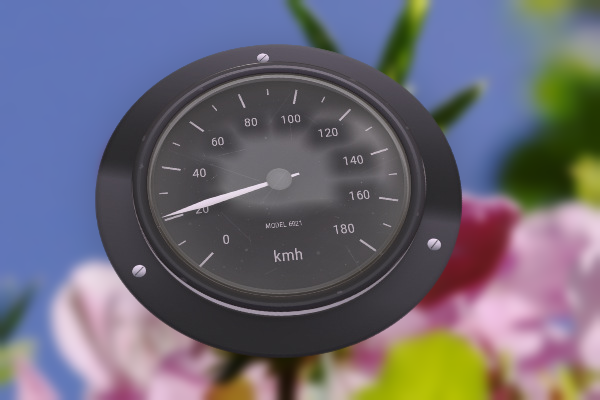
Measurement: 20 km/h
